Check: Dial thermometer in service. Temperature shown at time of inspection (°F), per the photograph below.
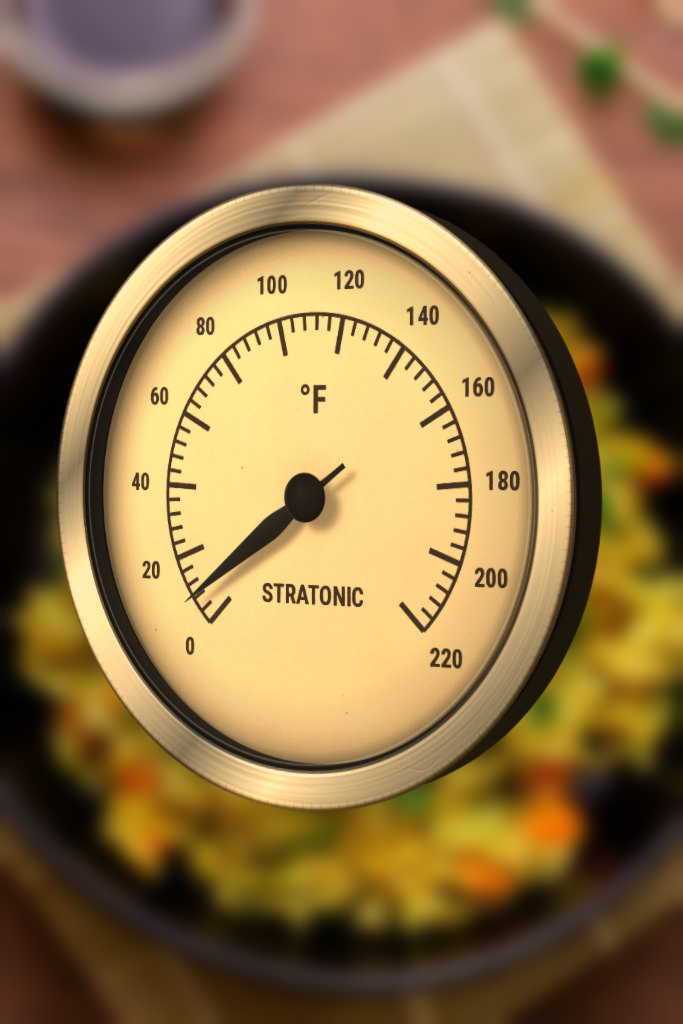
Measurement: 8 °F
